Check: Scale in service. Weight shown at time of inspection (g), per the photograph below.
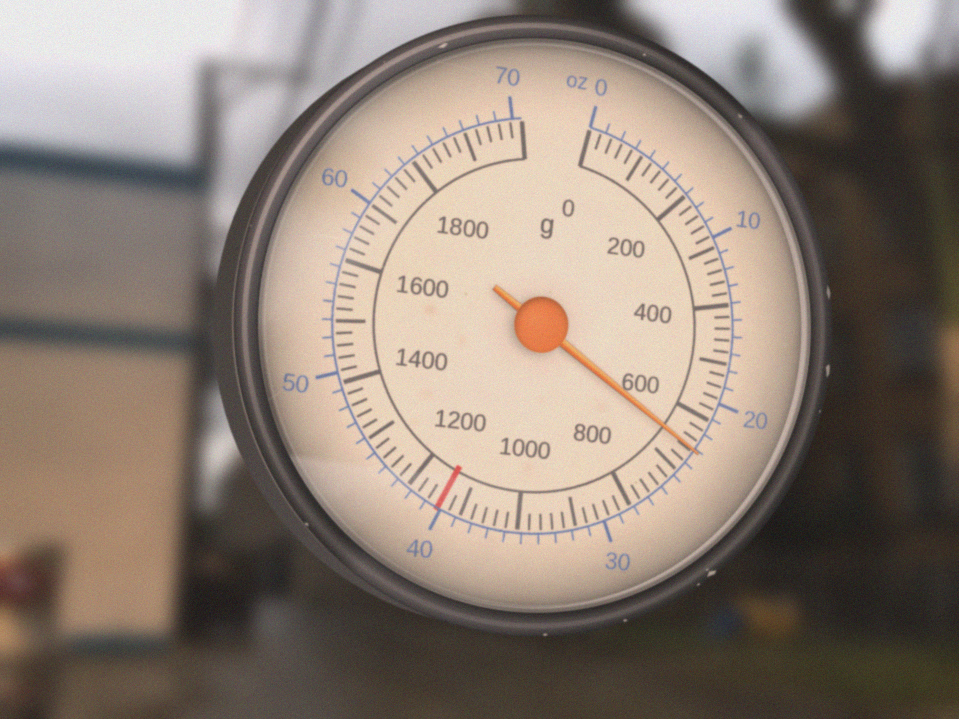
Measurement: 660 g
